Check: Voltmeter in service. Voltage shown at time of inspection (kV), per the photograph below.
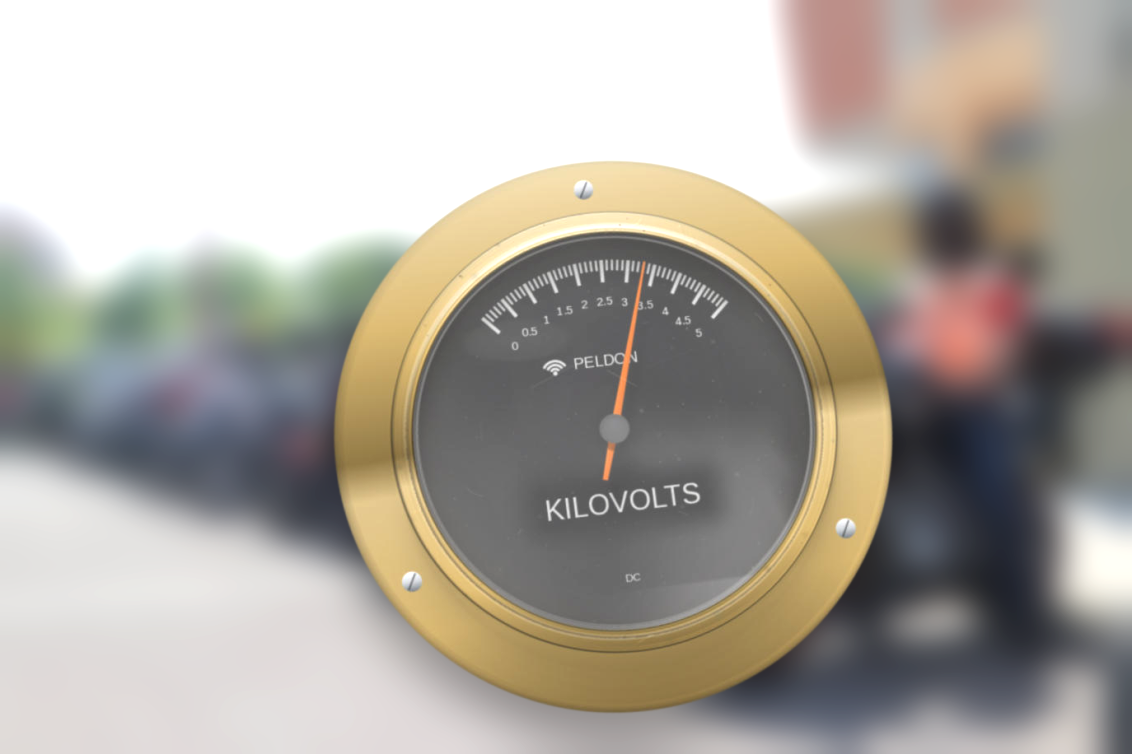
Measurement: 3.3 kV
